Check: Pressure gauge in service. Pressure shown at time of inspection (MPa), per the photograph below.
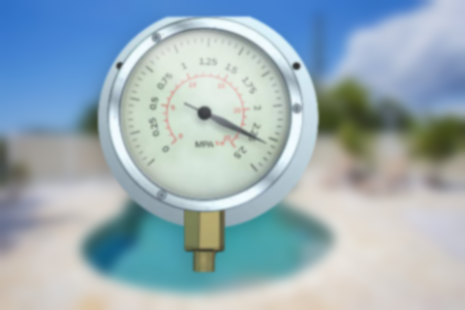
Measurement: 2.3 MPa
